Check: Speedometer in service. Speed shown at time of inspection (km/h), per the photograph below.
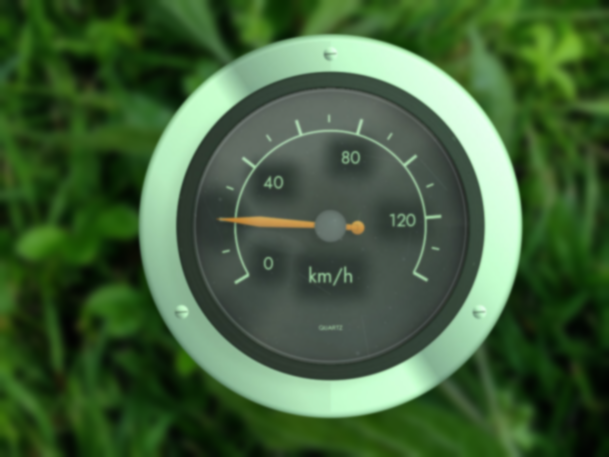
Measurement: 20 km/h
